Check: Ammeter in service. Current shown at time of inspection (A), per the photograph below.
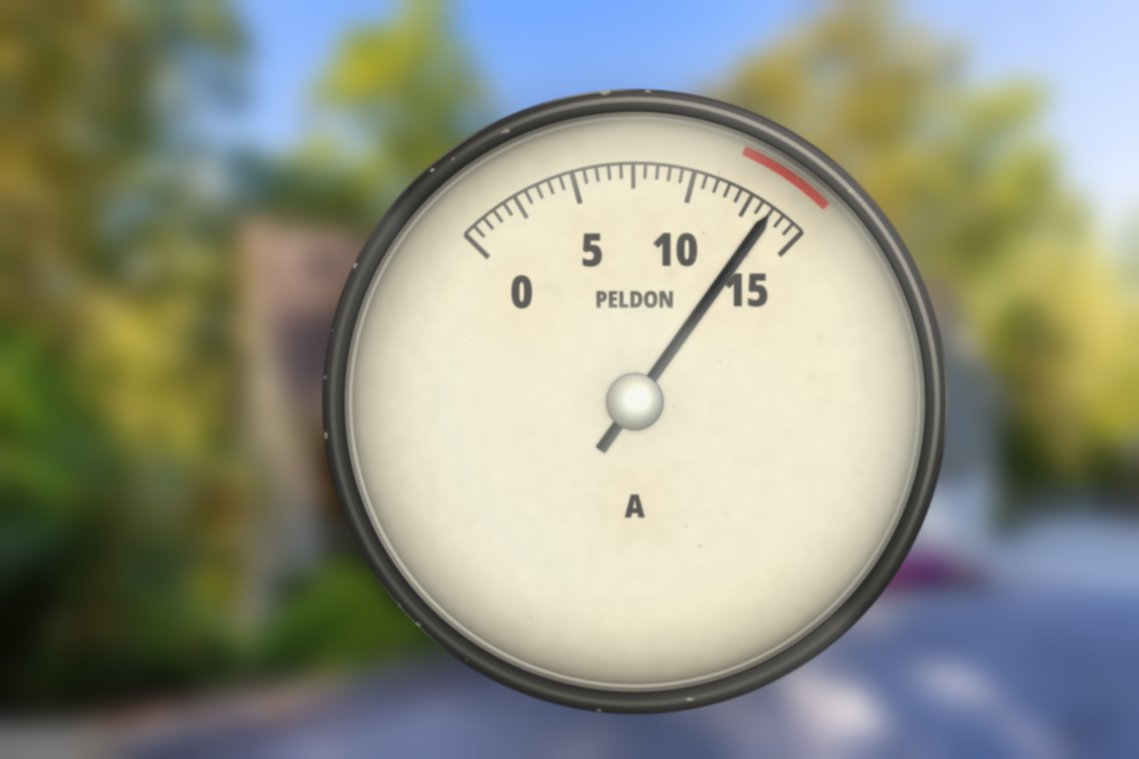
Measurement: 13.5 A
